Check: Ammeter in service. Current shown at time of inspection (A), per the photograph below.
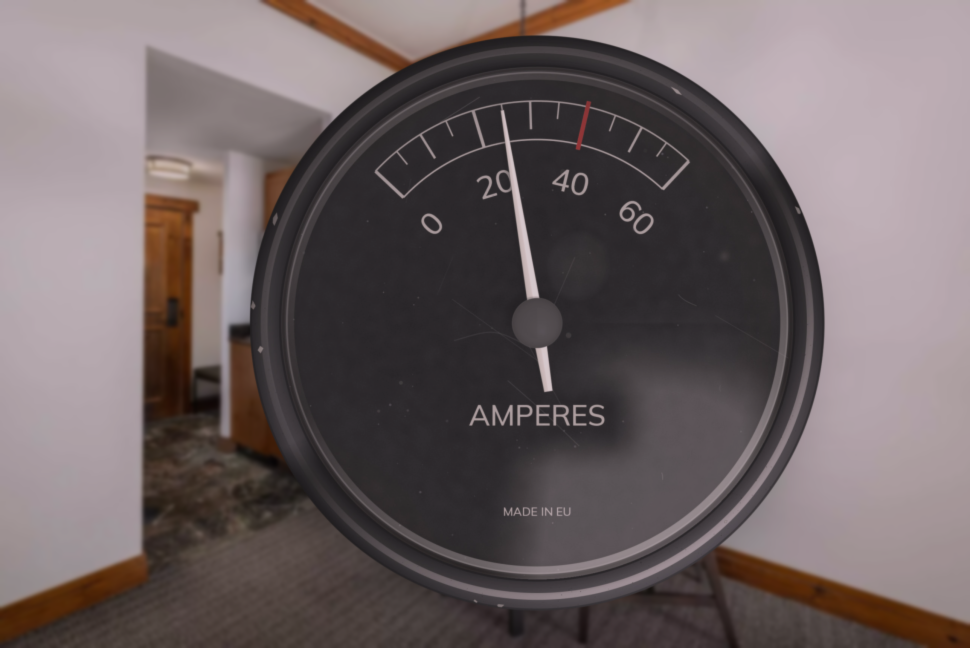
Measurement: 25 A
